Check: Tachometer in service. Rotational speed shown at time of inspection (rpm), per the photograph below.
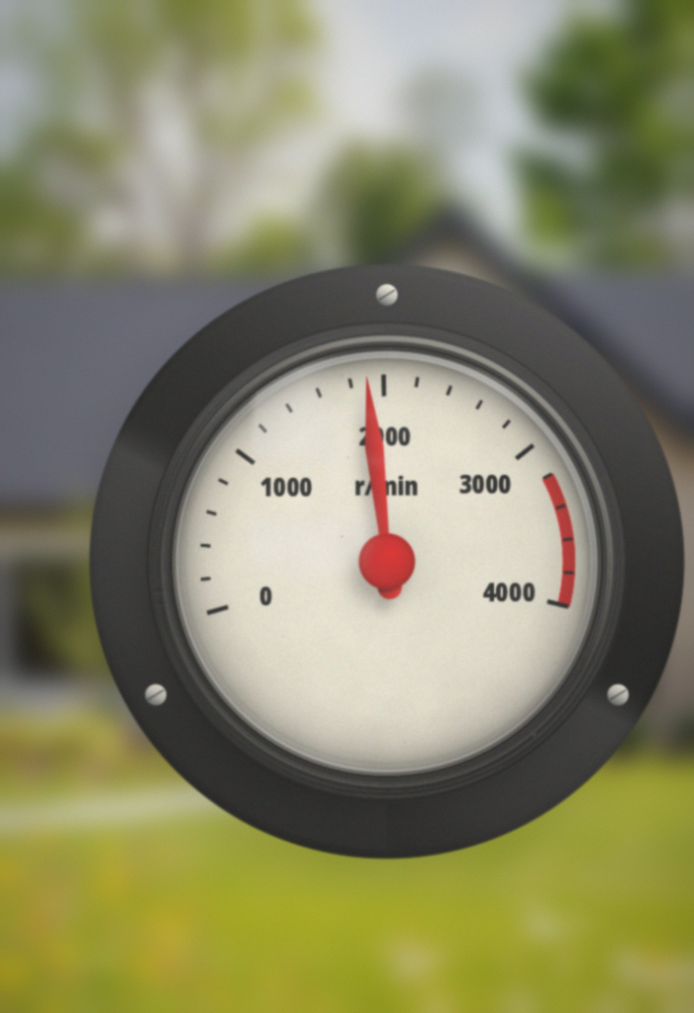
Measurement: 1900 rpm
